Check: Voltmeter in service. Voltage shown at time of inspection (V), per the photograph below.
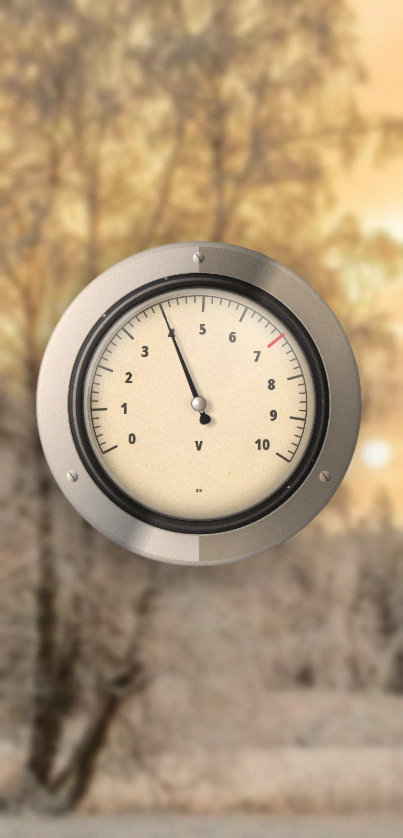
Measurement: 4 V
